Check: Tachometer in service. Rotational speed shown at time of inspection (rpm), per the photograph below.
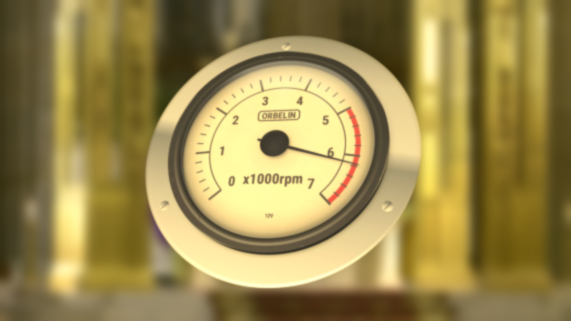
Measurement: 6200 rpm
